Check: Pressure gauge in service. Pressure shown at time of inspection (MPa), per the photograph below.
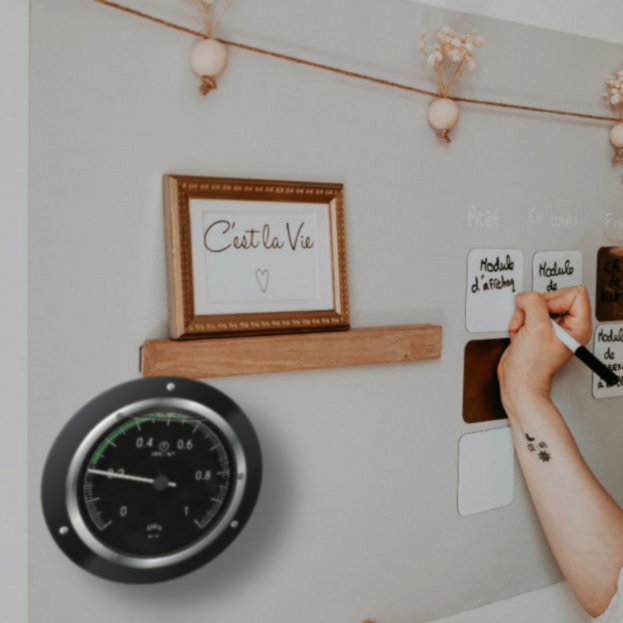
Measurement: 0.2 MPa
